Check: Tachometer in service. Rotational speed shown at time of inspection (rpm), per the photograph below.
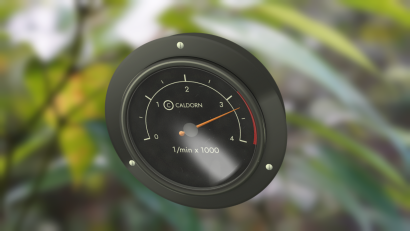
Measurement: 3250 rpm
